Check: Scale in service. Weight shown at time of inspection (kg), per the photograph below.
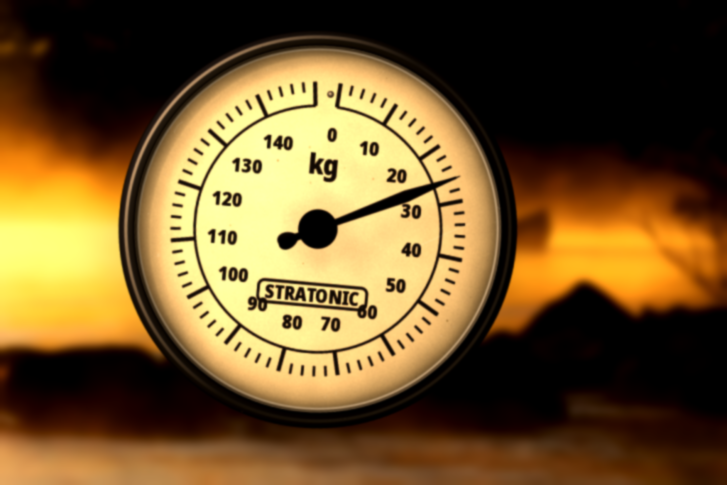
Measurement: 26 kg
